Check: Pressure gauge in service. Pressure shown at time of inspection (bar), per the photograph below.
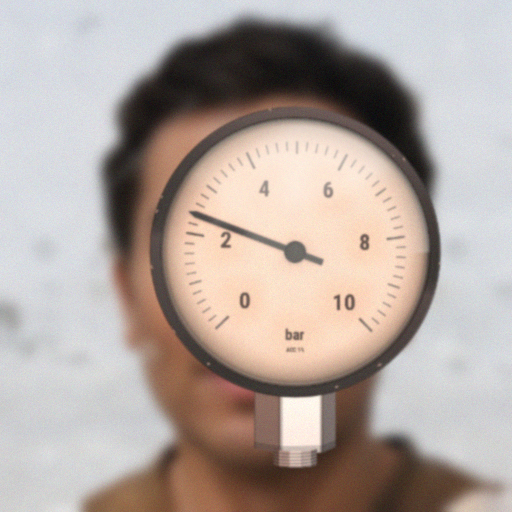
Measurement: 2.4 bar
